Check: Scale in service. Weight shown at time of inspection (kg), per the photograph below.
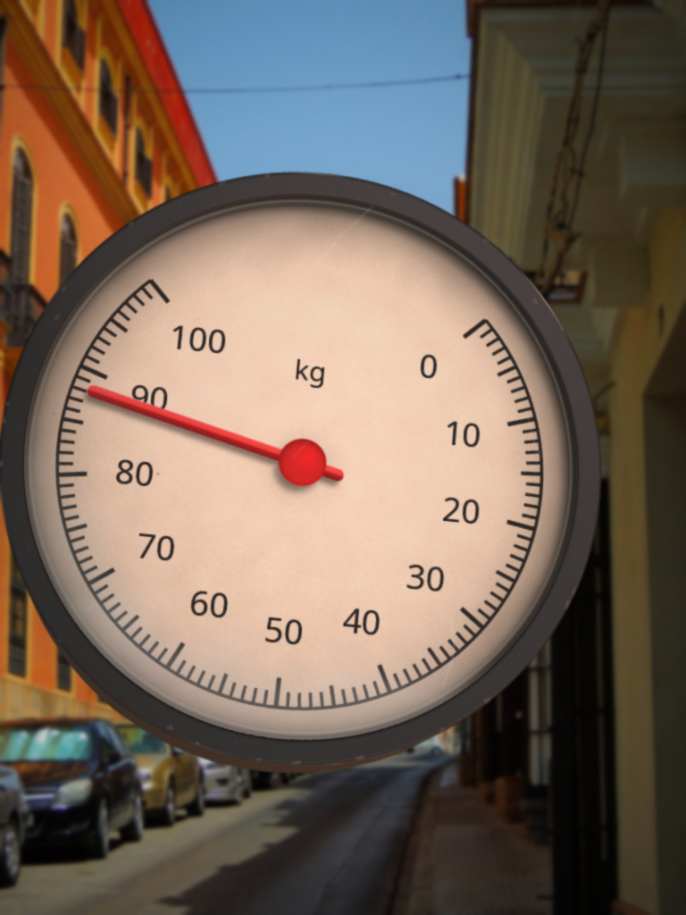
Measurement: 88 kg
